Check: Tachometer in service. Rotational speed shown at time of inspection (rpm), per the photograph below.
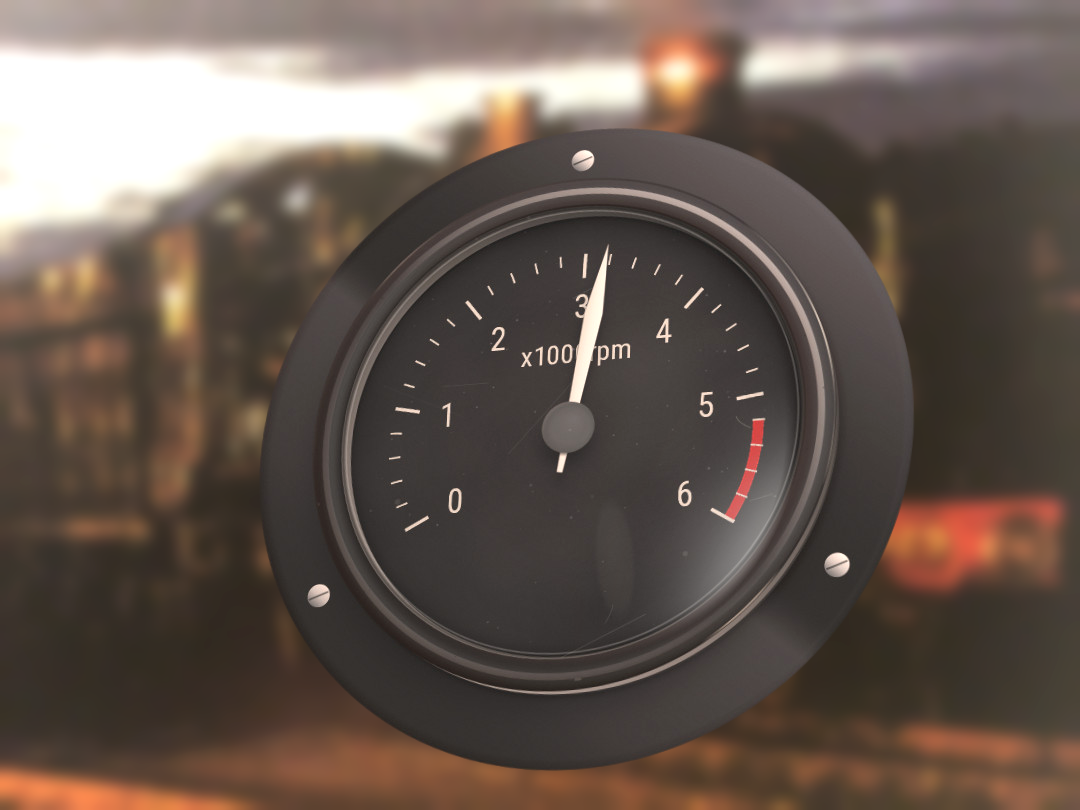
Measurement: 3200 rpm
